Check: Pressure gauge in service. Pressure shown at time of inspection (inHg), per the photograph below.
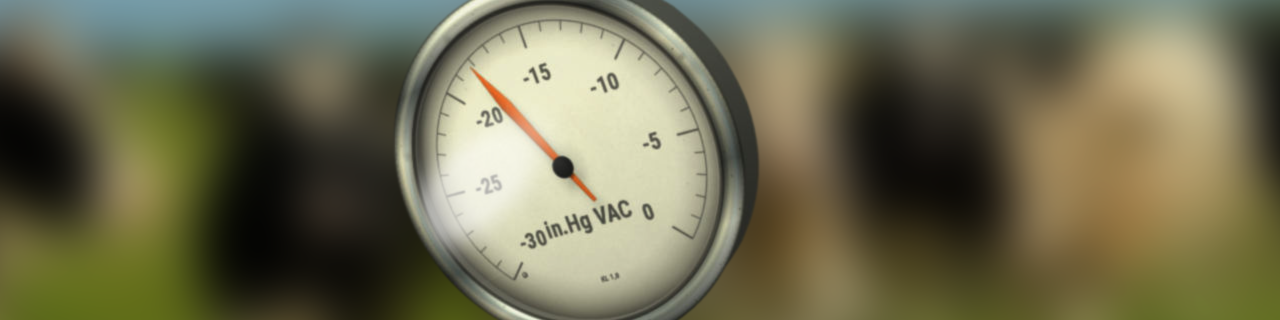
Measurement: -18 inHg
